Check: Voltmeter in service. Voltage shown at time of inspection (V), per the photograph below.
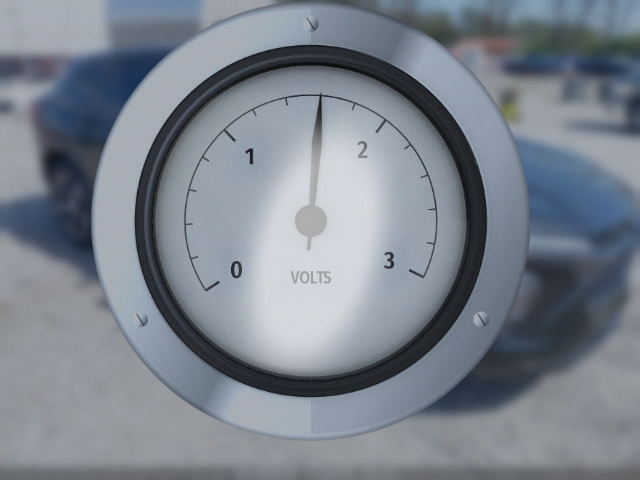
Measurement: 1.6 V
